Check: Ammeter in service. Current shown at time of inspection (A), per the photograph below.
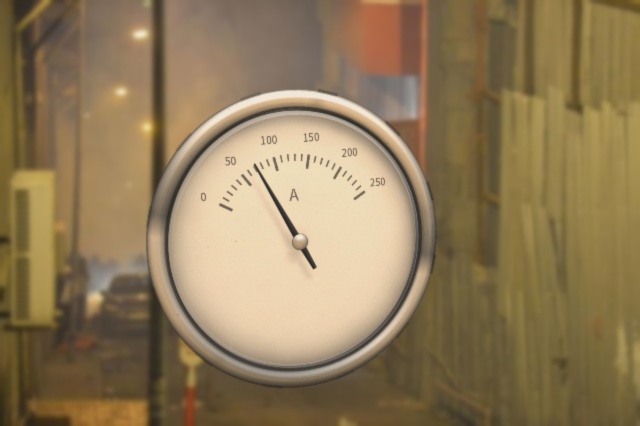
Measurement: 70 A
